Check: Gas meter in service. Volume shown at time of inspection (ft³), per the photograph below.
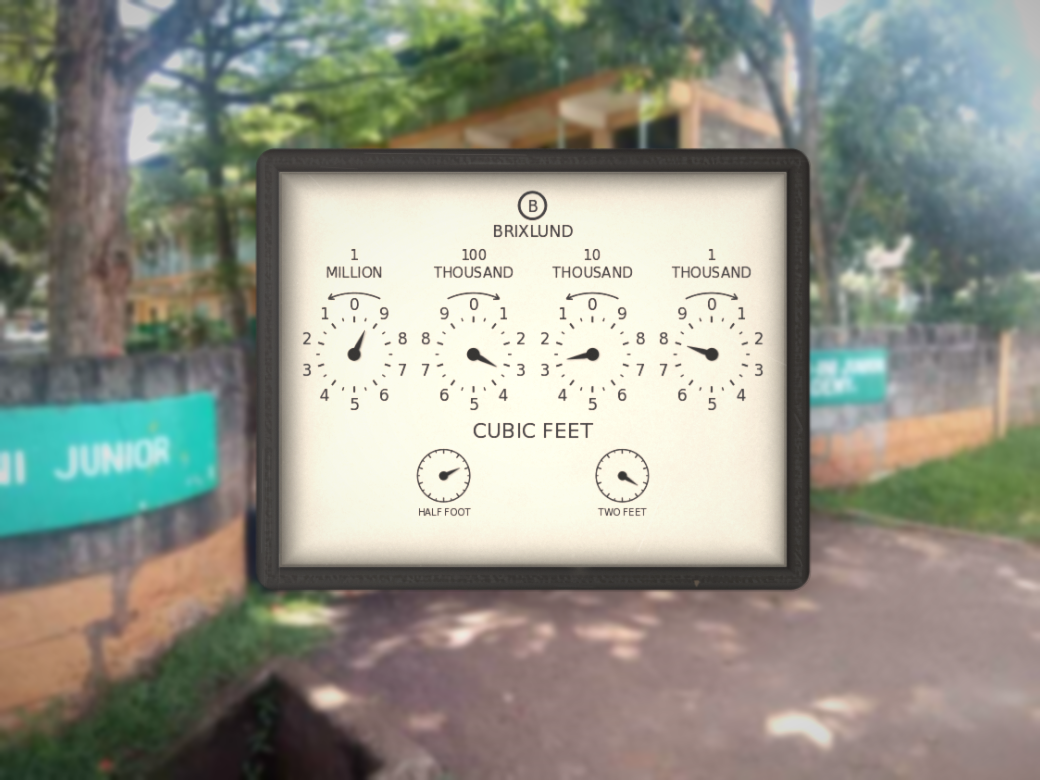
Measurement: 932800 ft³
